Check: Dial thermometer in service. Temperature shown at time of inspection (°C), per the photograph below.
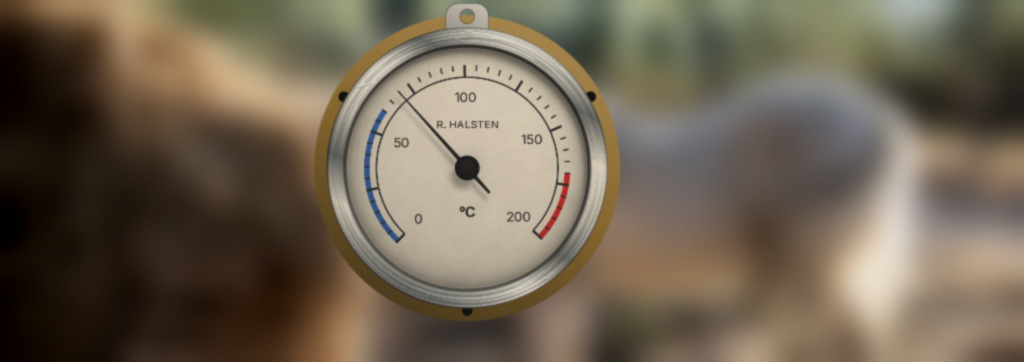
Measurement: 70 °C
